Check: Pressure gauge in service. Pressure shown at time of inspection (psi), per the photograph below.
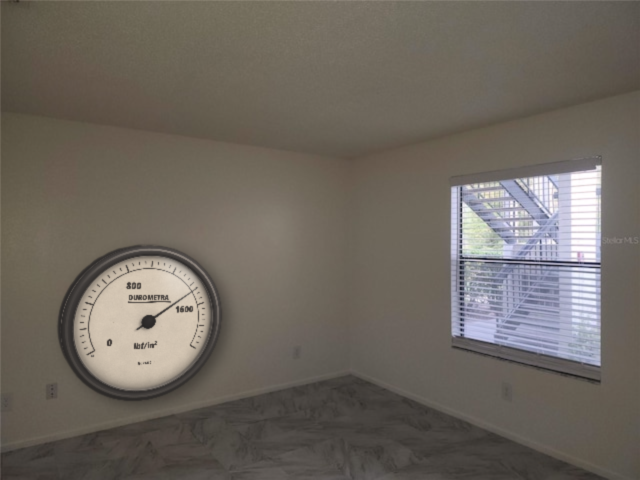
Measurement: 1450 psi
